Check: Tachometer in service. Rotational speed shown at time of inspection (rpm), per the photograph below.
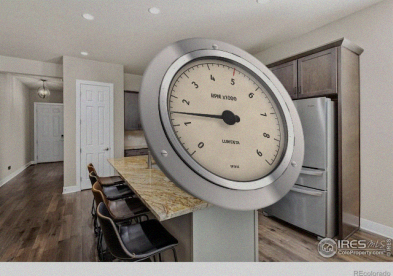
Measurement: 1400 rpm
